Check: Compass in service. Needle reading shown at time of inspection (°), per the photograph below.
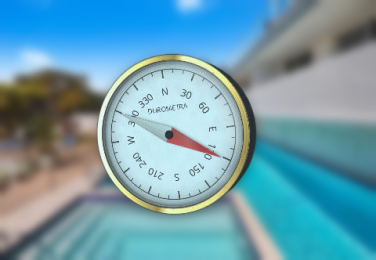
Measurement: 120 °
